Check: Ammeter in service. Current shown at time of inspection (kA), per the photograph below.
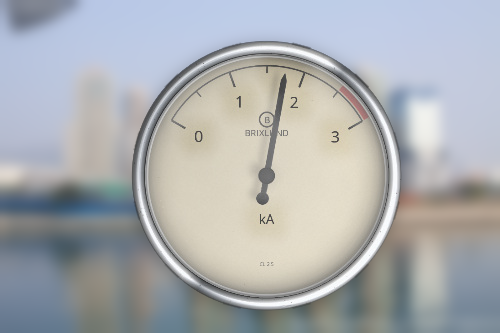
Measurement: 1.75 kA
